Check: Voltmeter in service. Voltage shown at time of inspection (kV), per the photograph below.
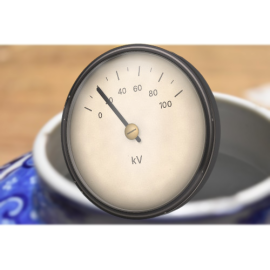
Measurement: 20 kV
